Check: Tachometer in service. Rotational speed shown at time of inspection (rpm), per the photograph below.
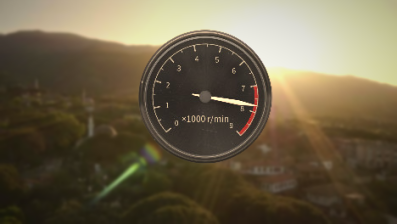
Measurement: 7750 rpm
